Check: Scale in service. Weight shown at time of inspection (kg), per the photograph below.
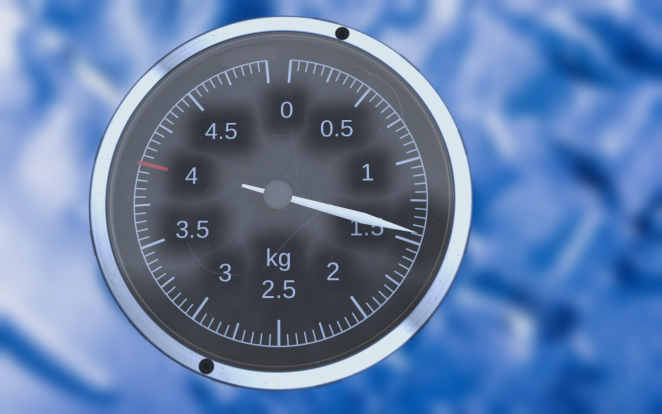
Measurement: 1.45 kg
